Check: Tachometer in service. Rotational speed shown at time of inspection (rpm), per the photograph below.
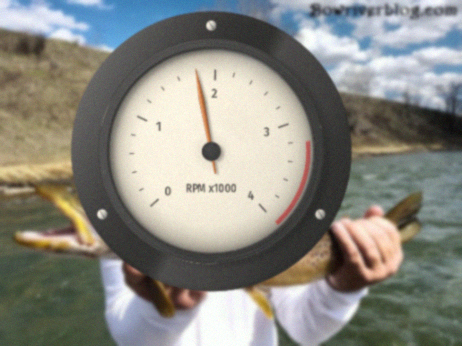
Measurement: 1800 rpm
